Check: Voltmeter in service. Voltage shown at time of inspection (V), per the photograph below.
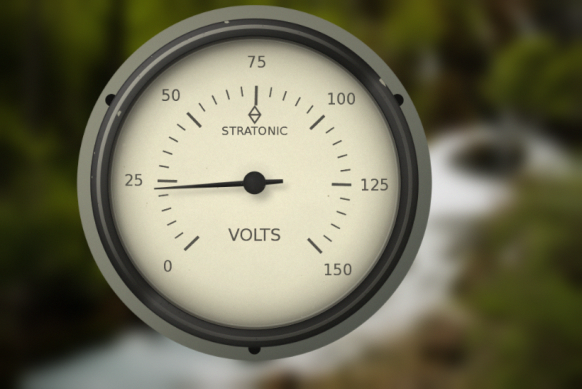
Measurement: 22.5 V
